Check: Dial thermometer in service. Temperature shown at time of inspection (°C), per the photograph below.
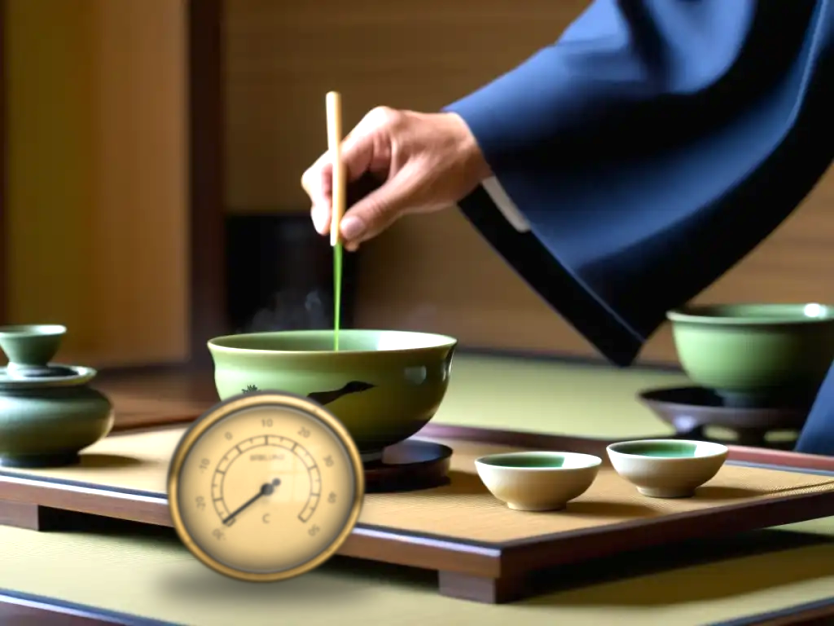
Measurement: -27.5 °C
